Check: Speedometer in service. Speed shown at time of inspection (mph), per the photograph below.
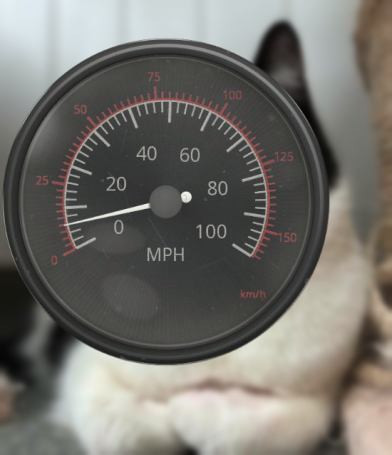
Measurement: 6 mph
